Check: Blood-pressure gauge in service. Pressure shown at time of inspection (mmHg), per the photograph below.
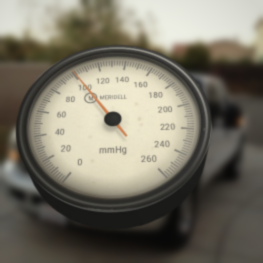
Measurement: 100 mmHg
